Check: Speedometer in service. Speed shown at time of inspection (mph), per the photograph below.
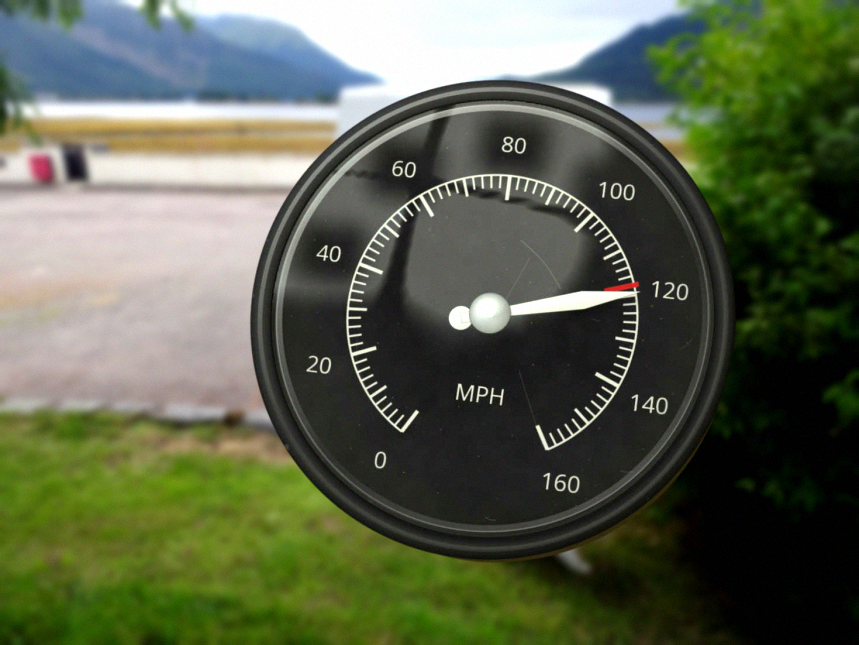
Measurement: 120 mph
